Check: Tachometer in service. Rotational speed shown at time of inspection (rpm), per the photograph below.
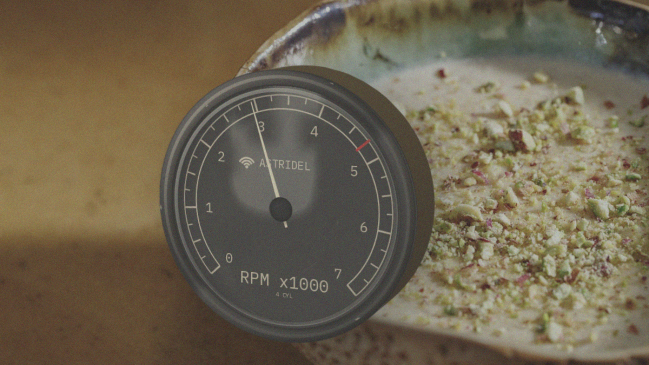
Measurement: 3000 rpm
